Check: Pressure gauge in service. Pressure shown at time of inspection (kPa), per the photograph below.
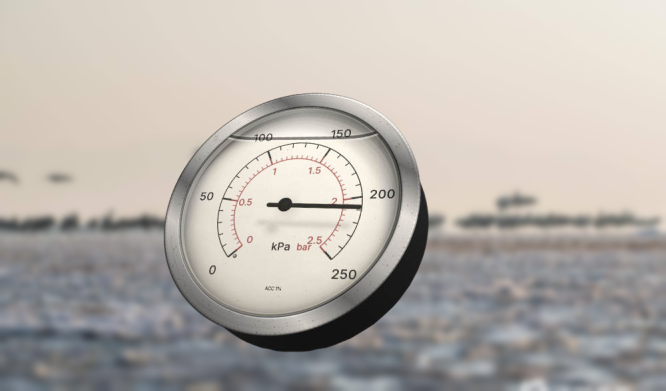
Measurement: 210 kPa
